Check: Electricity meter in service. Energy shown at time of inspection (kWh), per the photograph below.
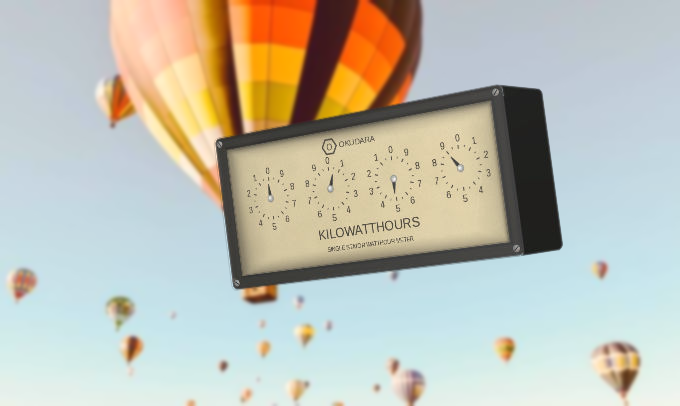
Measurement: 49 kWh
